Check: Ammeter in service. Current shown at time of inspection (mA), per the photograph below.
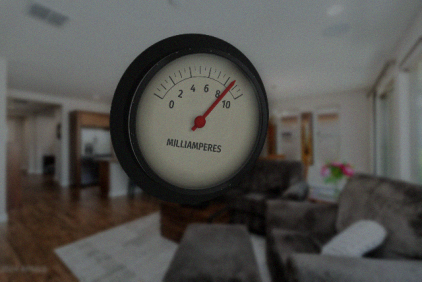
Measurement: 8.5 mA
